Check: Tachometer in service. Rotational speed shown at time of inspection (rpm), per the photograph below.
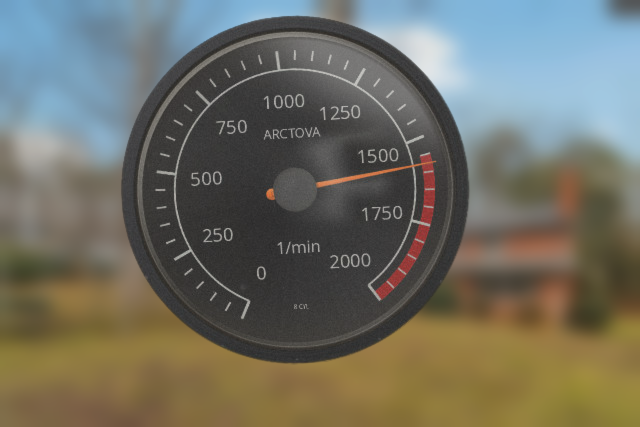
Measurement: 1575 rpm
